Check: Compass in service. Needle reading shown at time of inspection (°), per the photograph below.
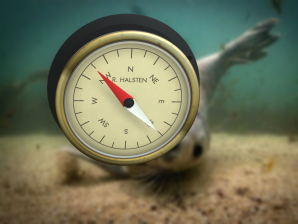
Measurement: 315 °
